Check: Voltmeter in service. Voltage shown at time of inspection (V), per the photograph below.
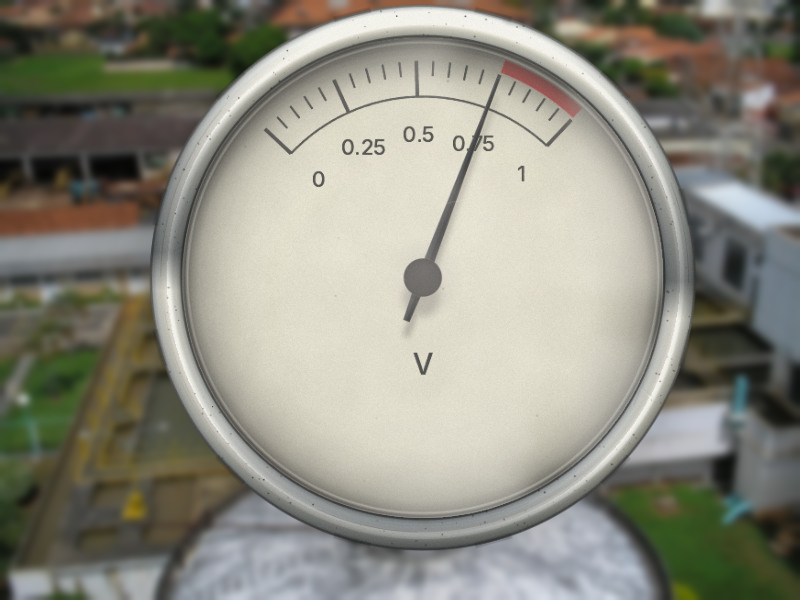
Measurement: 0.75 V
